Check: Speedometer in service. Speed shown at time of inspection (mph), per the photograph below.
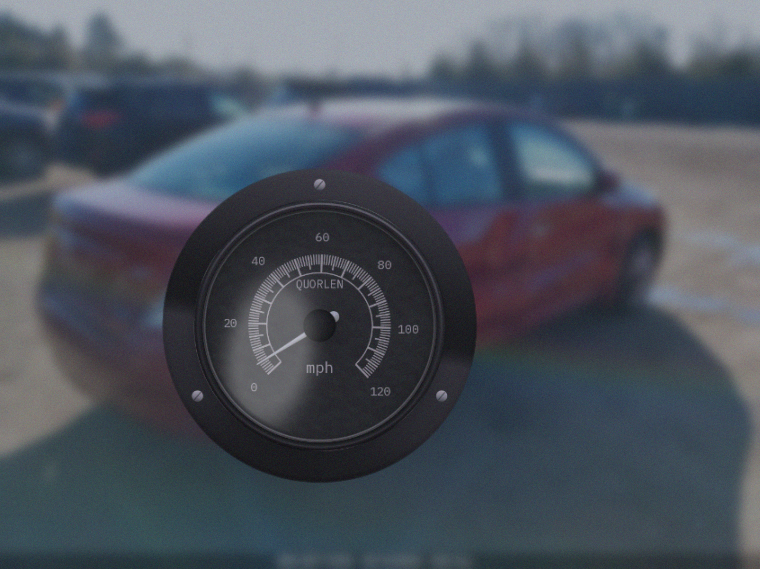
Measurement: 5 mph
